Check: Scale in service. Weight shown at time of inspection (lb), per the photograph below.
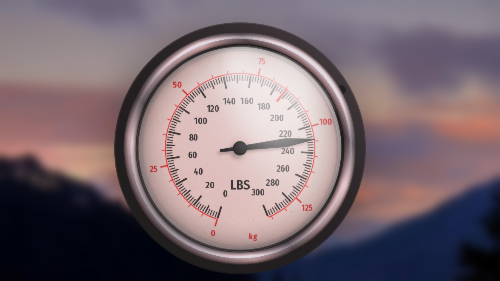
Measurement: 230 lb
